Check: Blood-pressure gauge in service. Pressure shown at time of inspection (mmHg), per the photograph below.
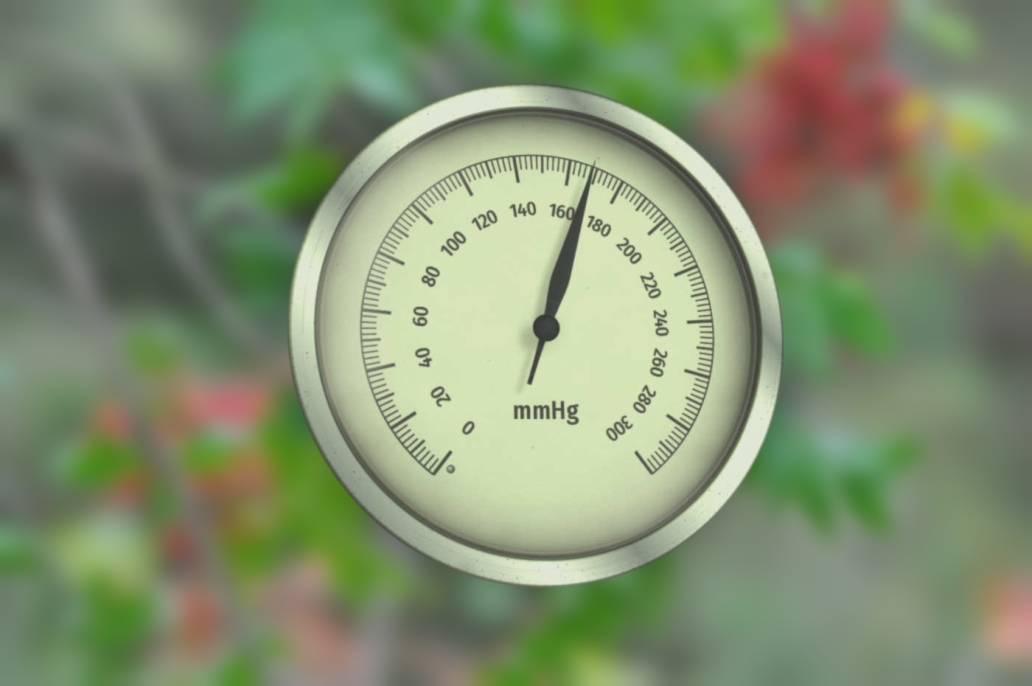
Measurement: 168 mmHg
